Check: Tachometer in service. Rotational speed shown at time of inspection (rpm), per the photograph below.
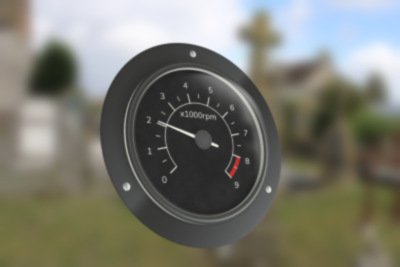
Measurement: 2000 rpm
